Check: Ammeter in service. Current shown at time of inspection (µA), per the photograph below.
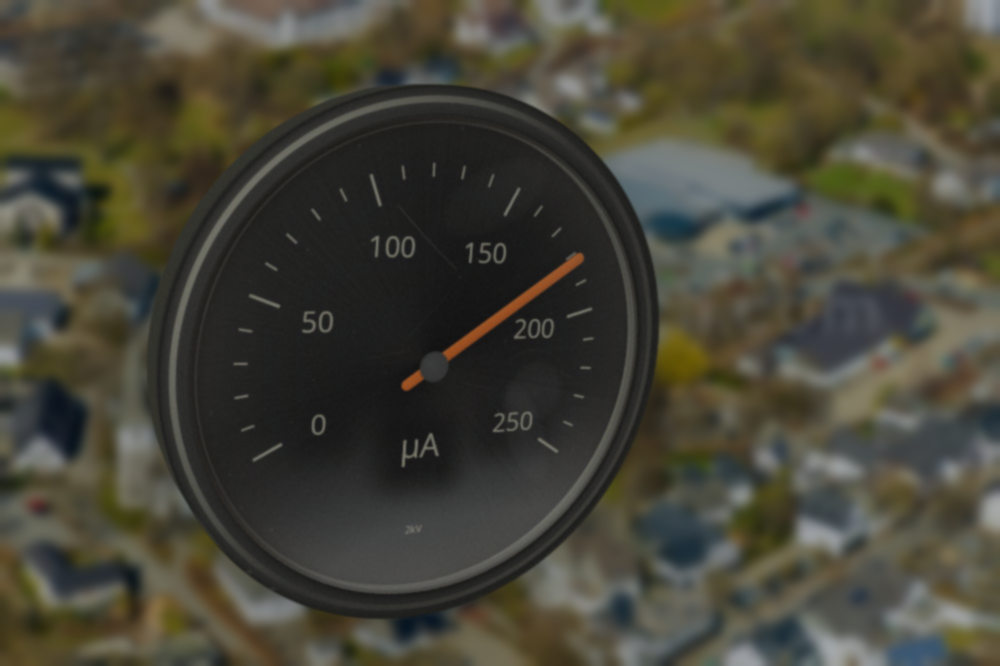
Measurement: 180 µA
